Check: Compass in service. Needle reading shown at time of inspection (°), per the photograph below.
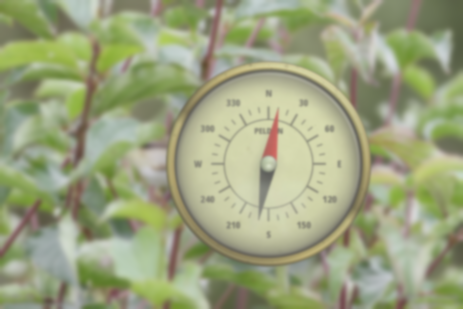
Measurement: 10 °
